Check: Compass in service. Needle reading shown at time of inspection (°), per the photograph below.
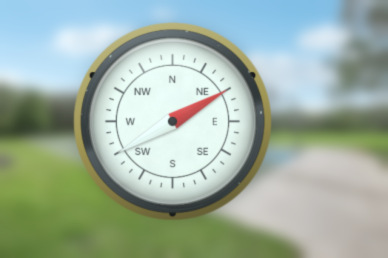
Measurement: 60 °
